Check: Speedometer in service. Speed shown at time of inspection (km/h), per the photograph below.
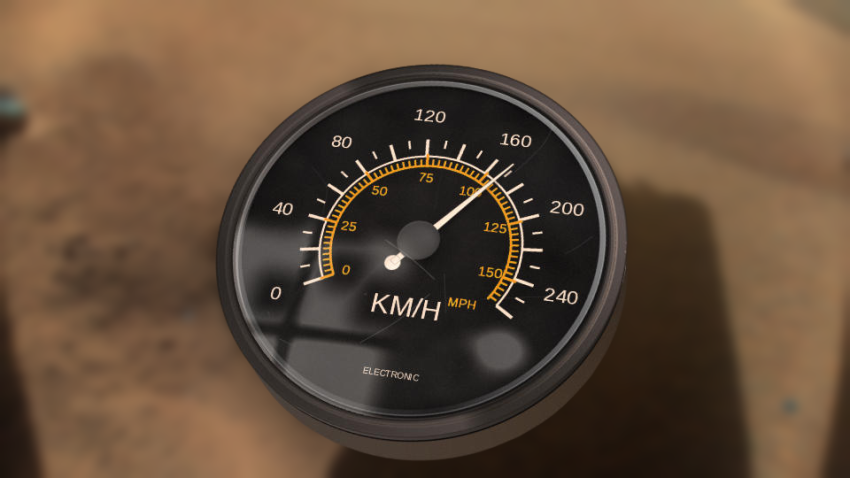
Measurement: 170 km/h
